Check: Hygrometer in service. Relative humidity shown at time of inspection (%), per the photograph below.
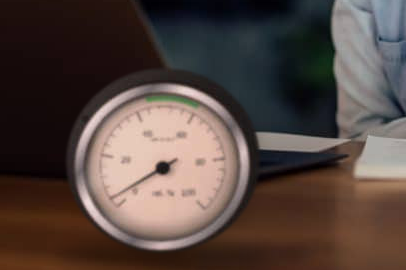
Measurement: 4 %
